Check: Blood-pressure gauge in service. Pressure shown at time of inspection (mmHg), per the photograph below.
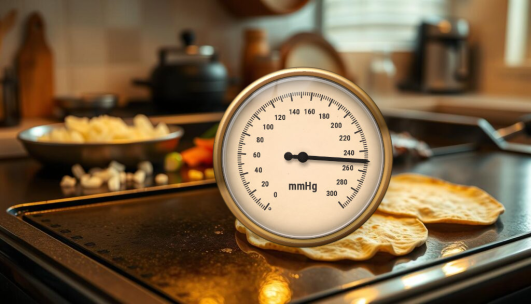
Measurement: 250 mmHg
